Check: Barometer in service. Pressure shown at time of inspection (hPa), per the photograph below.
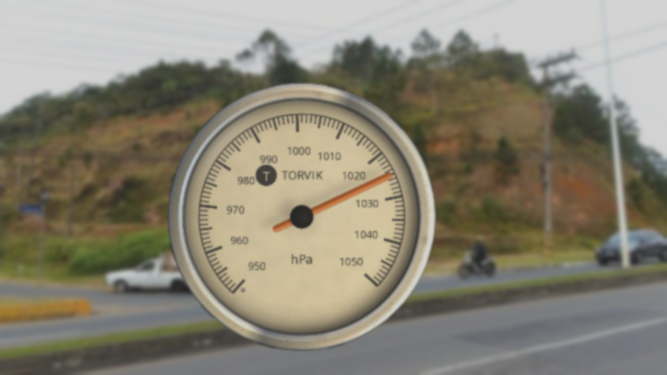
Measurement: 1025 hPa
